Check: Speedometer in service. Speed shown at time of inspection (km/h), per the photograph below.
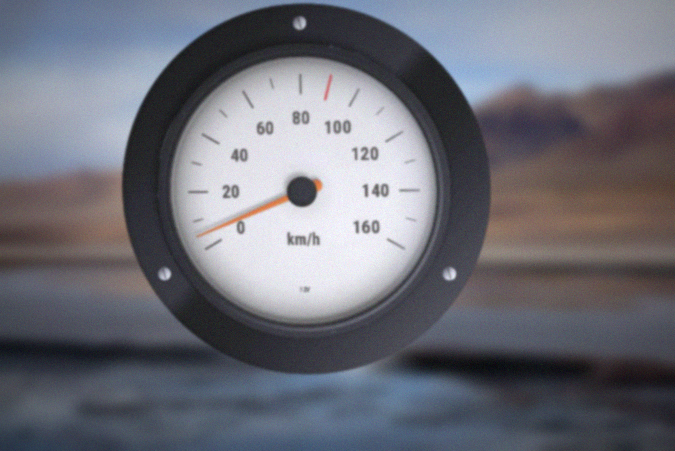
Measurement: 5 km/h
